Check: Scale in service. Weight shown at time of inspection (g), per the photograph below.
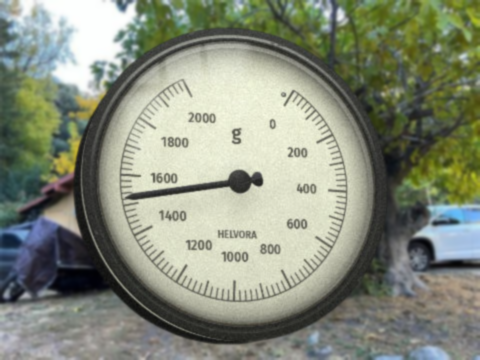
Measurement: 1520 g
